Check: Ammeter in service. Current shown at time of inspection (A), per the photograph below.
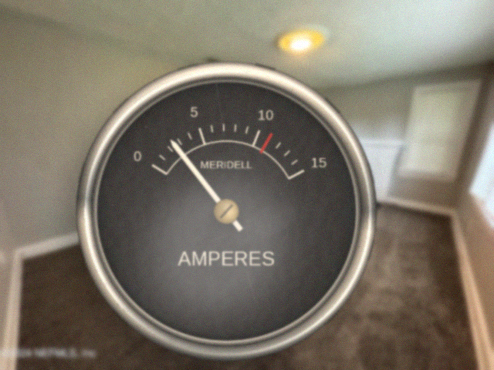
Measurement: 2.5 A
